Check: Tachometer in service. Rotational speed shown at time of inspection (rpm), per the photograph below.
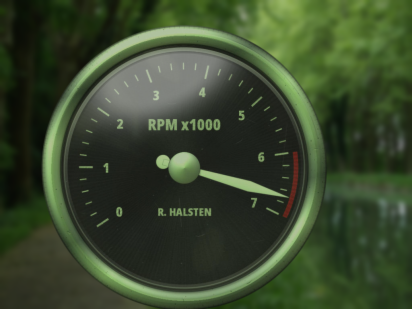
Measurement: 6700 rpm
